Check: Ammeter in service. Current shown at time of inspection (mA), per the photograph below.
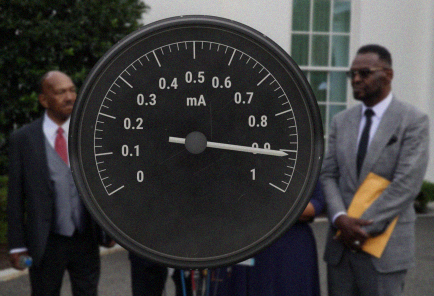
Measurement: 0.91 mA
